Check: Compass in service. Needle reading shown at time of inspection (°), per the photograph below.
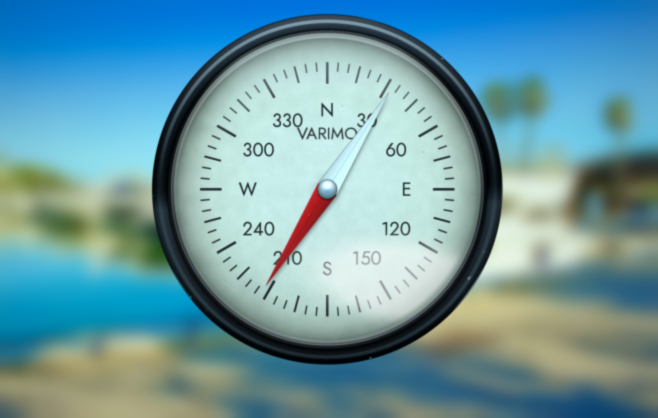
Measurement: 212.5 °
